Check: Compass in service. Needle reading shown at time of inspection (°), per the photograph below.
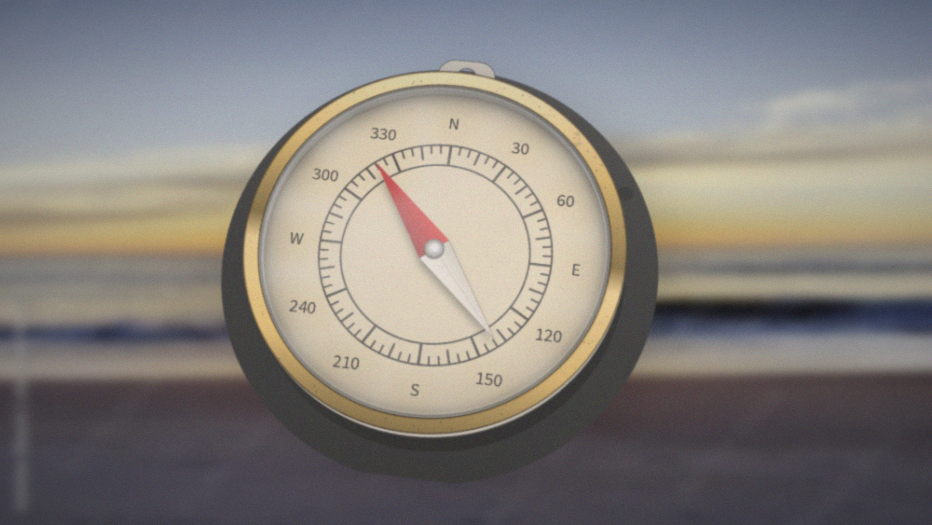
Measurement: 320 °
